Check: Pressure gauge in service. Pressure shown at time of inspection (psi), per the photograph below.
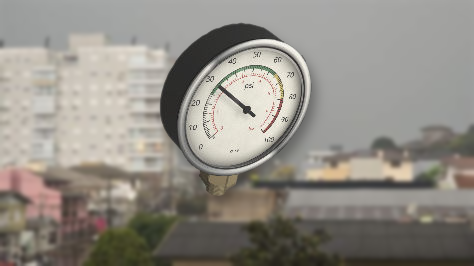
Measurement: 30 psi
